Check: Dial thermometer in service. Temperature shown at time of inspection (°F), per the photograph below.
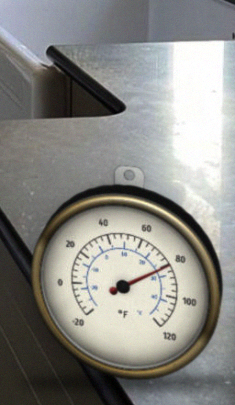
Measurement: 80 °F
